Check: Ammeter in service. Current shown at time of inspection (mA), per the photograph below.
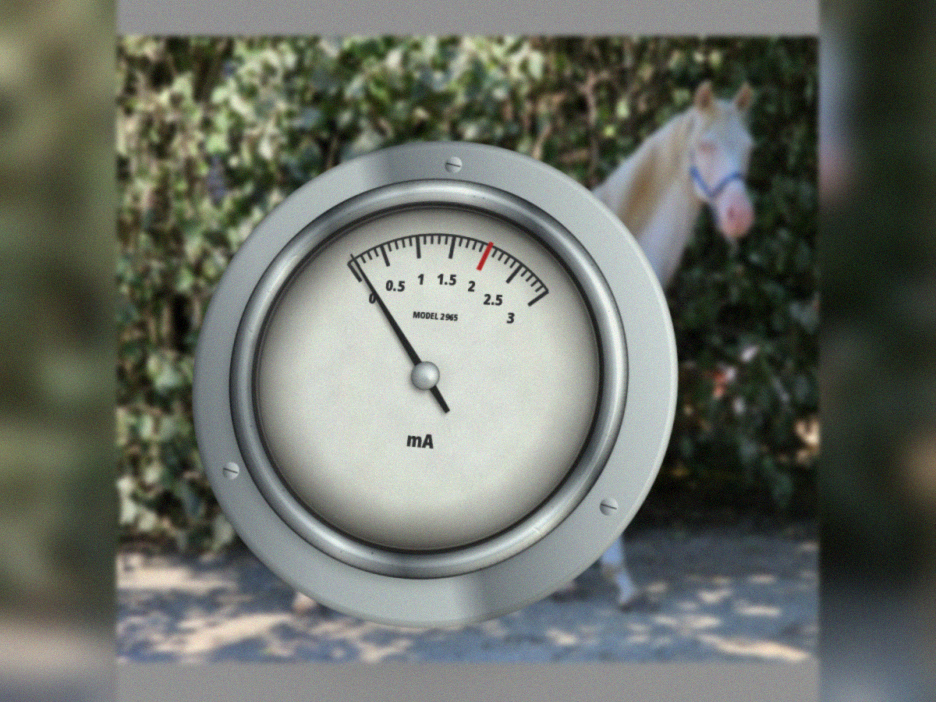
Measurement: 0.1 mA
